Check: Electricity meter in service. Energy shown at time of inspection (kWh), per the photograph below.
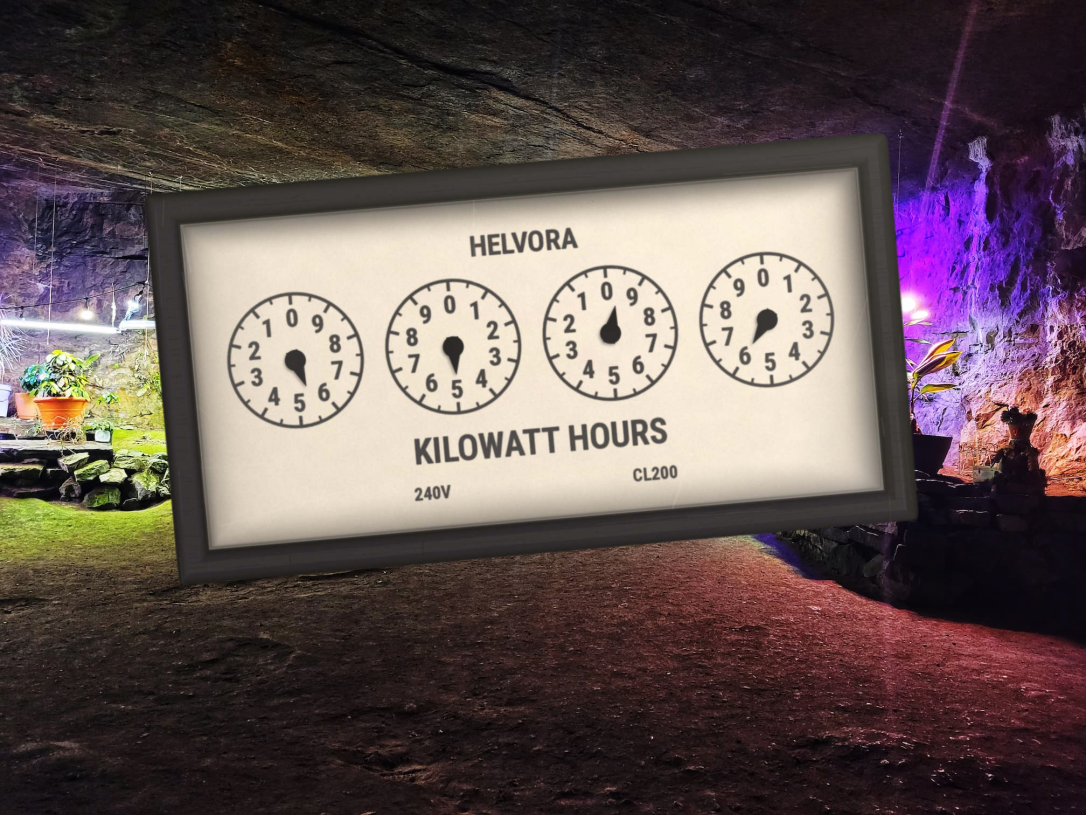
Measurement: 5496 kWh
